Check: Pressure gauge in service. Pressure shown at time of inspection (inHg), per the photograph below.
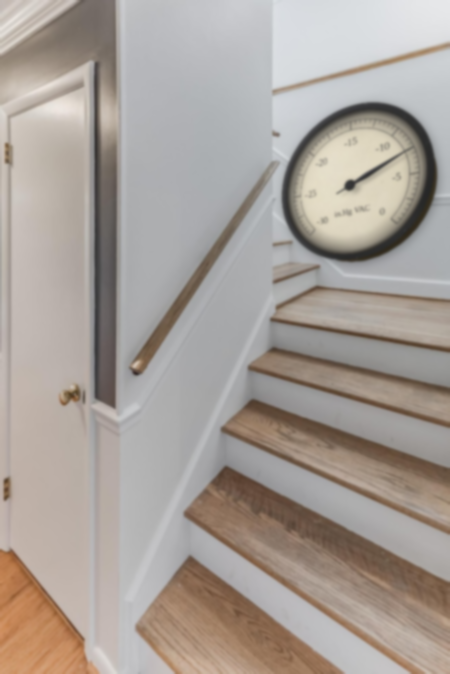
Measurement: -7.5 inHg
